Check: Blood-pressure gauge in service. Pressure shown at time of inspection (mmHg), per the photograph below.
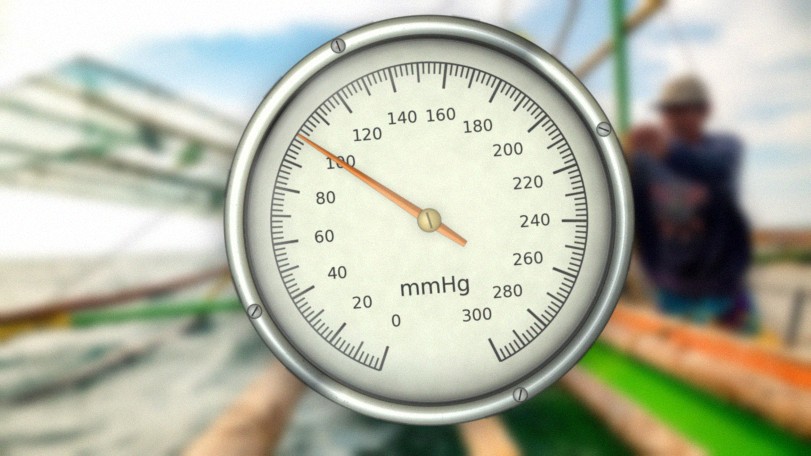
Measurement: 100 mmHg
